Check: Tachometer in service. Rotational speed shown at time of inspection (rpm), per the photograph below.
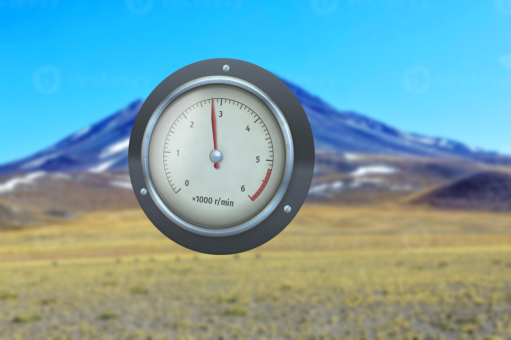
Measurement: 2800 rpm
